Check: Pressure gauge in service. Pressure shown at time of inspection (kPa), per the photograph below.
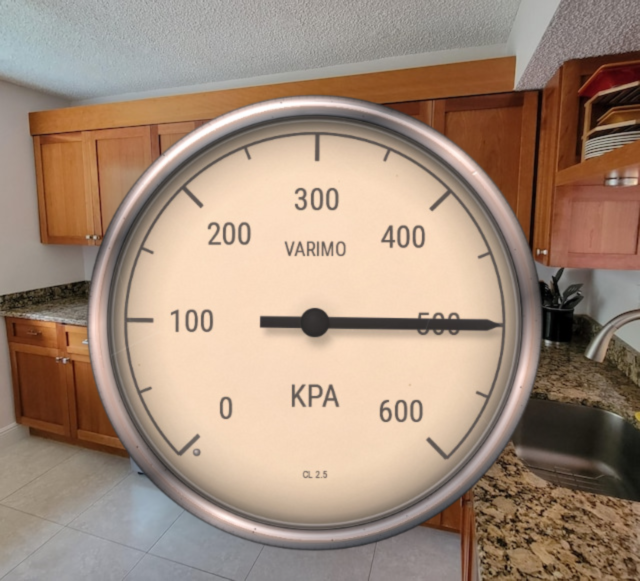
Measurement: 500 kPa
